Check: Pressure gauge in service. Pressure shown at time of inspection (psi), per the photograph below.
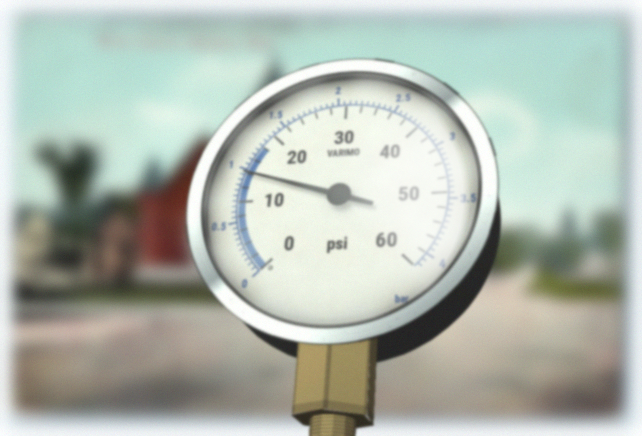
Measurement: 14 psi
